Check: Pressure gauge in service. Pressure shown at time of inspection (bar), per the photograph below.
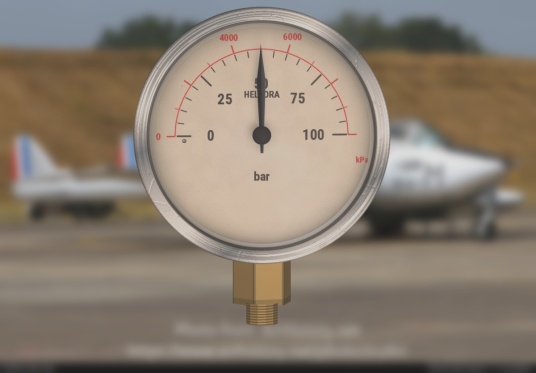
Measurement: 50 bar
